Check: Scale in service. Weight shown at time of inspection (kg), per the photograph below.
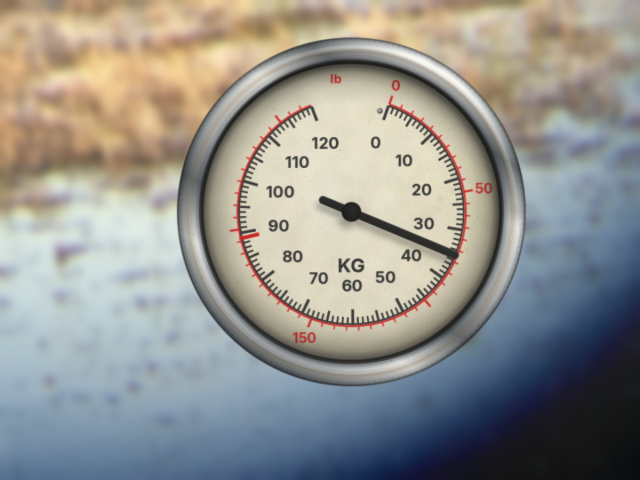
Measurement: 35 kg
